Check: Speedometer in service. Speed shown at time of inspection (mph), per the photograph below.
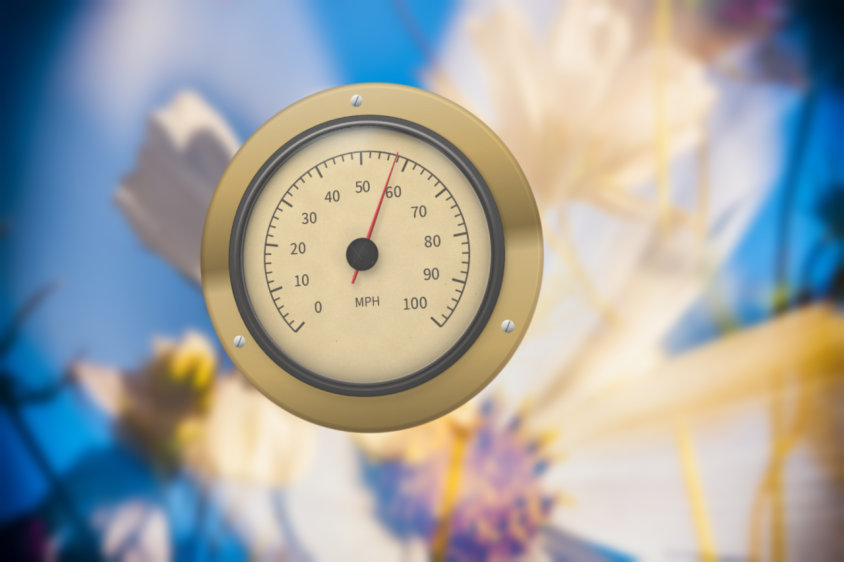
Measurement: 58 mph
